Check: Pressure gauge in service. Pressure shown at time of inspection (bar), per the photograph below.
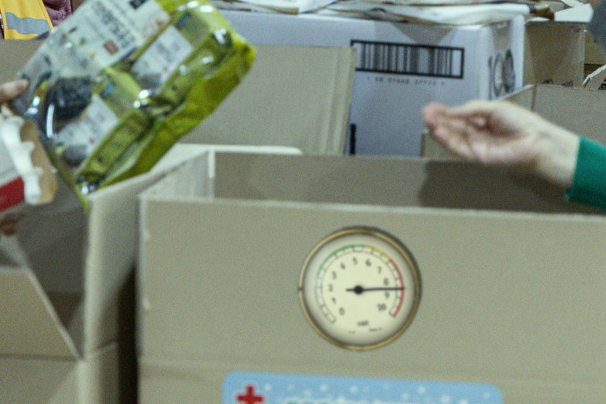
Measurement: 8.5 bar
